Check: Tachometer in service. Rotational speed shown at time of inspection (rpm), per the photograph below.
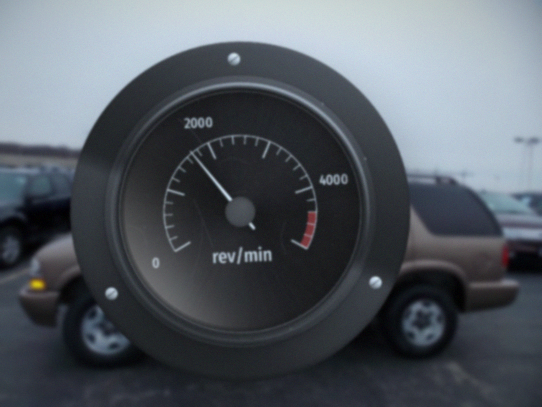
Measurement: 1700 rpm
